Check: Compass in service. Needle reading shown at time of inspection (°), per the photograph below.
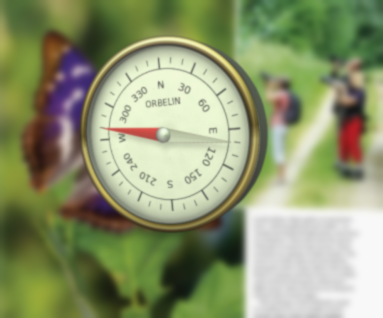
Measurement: 280 °
